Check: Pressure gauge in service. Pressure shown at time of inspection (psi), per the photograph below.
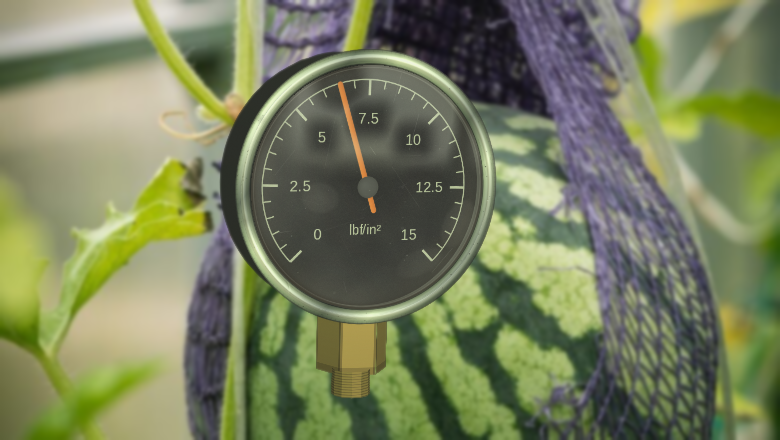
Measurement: 6.5 psi
